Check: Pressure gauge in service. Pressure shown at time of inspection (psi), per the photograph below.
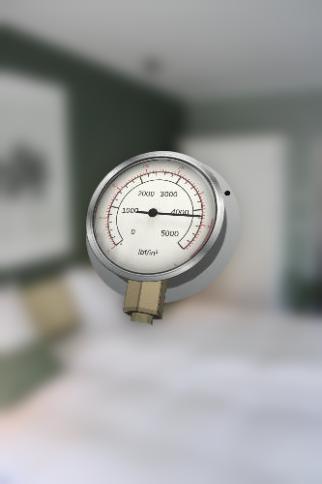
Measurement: 4200 psi
